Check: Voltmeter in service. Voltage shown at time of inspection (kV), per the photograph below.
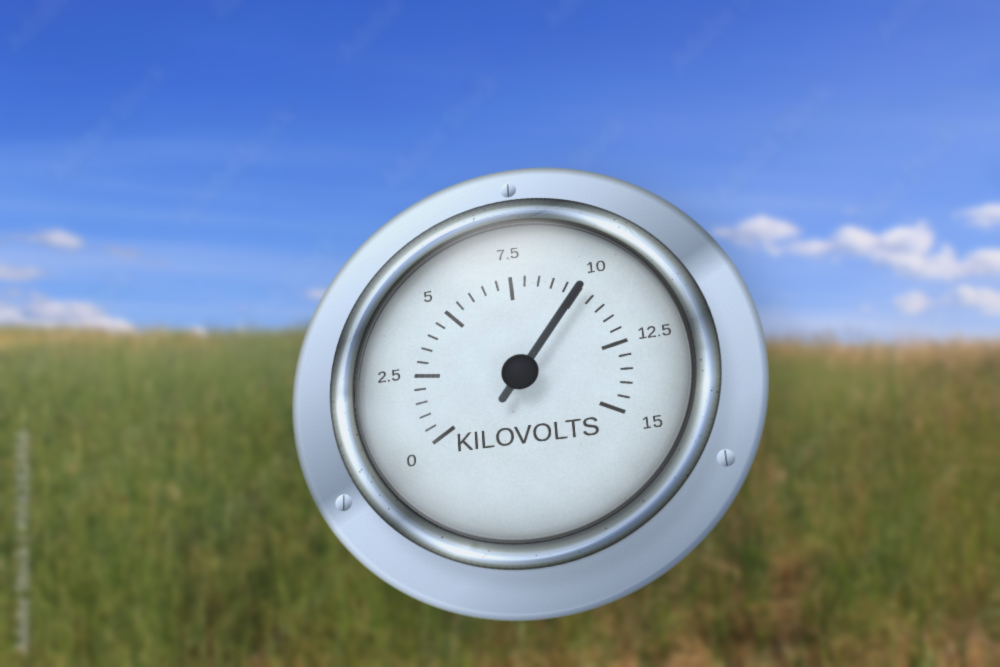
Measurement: 10 kV
